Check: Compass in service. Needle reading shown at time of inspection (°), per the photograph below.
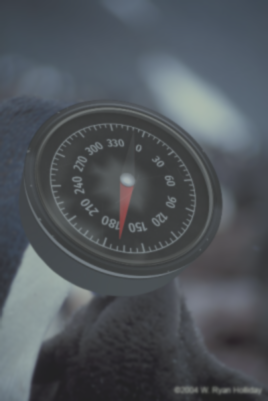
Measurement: 170 °
